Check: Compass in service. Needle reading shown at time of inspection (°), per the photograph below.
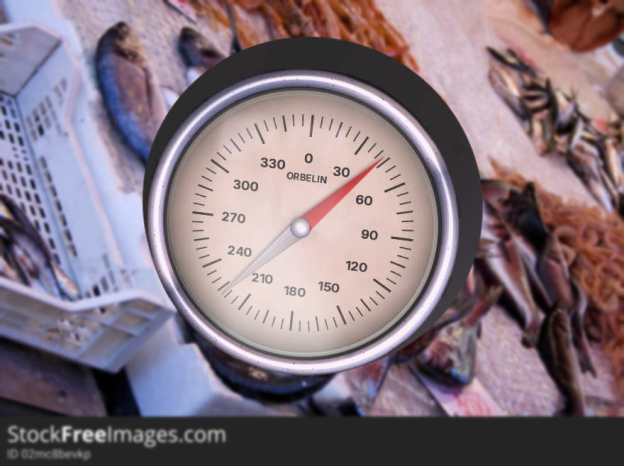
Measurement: 42.5 °
